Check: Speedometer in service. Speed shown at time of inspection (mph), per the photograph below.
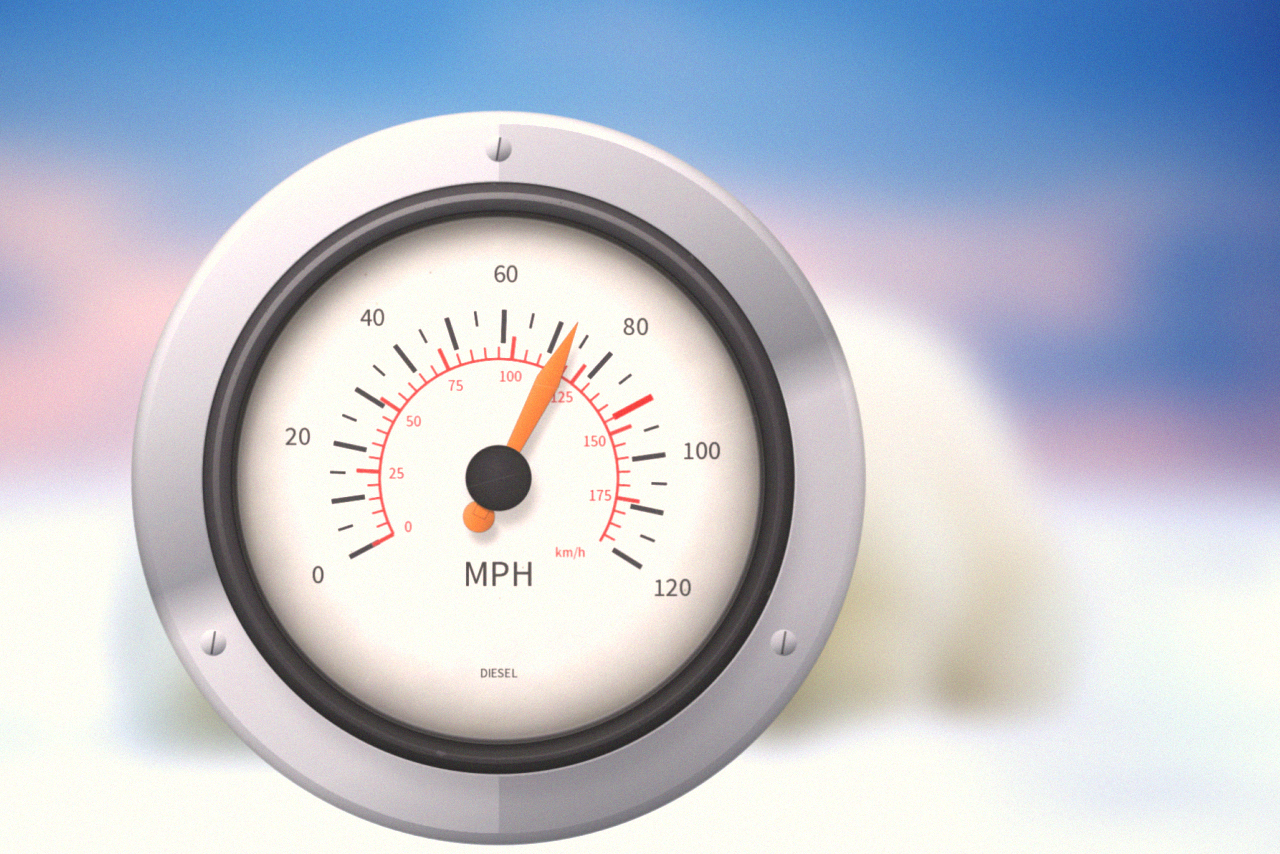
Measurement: 72.5 mph
